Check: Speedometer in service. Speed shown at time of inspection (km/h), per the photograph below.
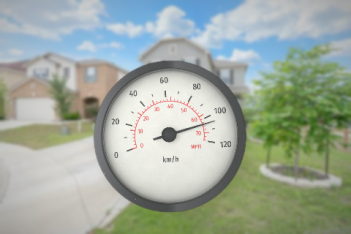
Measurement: 105 km/h
